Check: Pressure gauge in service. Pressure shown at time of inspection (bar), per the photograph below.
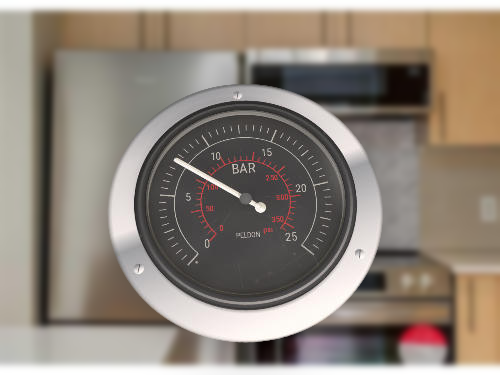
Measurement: 7.5 bar
